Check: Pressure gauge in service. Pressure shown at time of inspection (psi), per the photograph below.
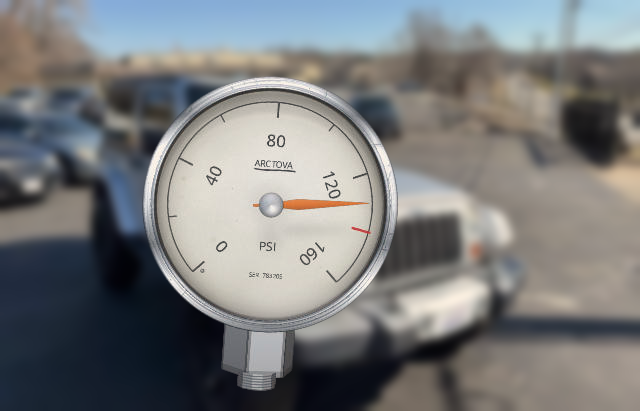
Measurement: 130 psi
